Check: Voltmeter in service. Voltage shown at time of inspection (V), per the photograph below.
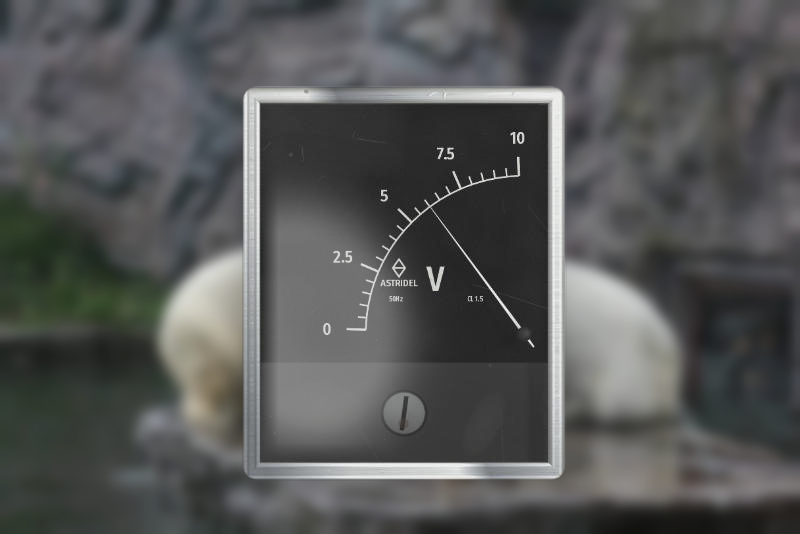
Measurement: 6 V
